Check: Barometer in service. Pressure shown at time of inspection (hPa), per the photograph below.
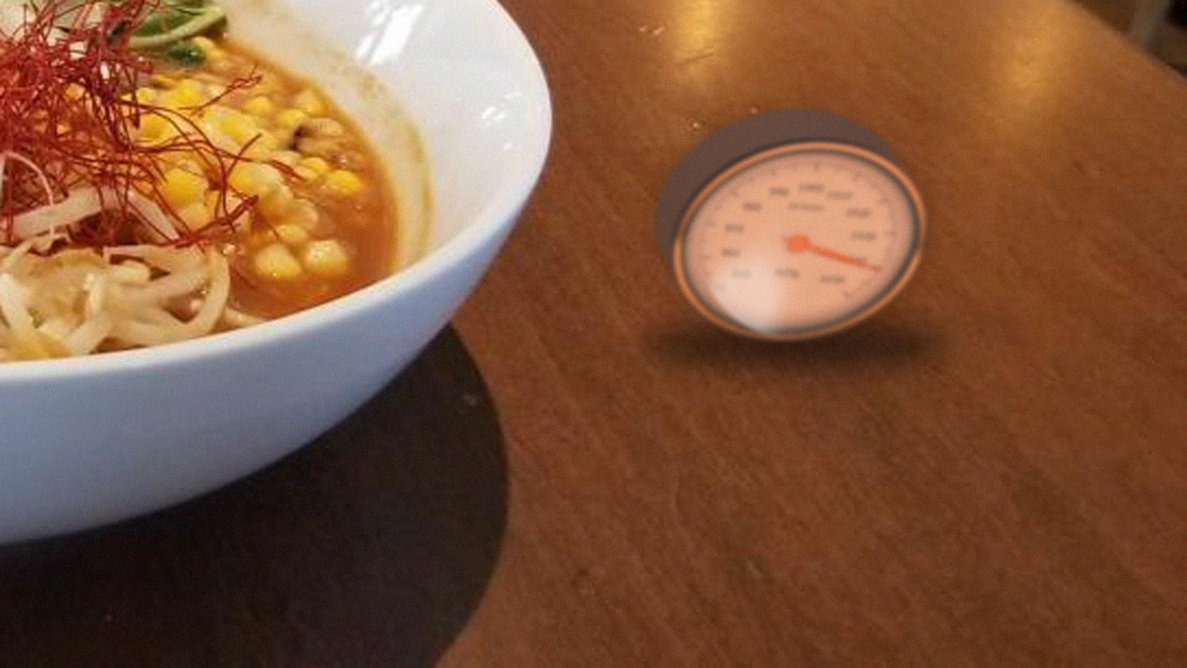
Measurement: 1040 hPa
